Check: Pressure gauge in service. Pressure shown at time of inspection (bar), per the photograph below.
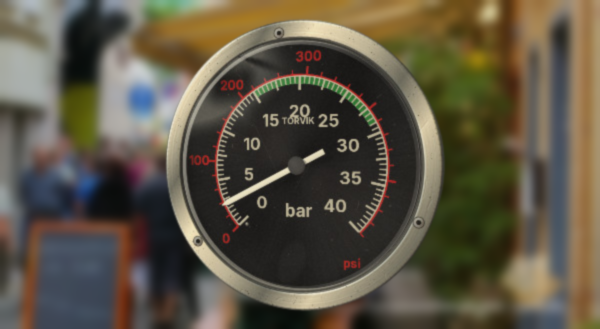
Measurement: 2.5 bar
